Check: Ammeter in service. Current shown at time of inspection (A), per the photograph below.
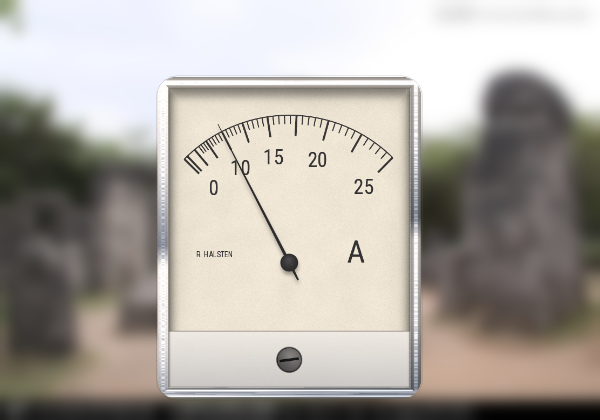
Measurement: 10 A
